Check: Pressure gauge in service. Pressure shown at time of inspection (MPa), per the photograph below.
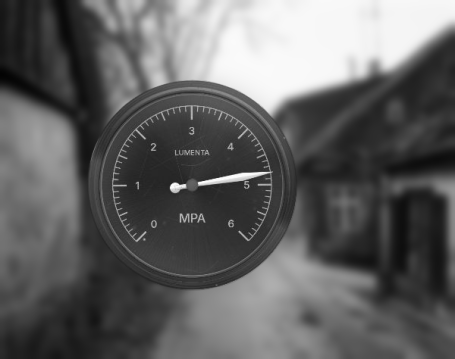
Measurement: 4.8 MPa
